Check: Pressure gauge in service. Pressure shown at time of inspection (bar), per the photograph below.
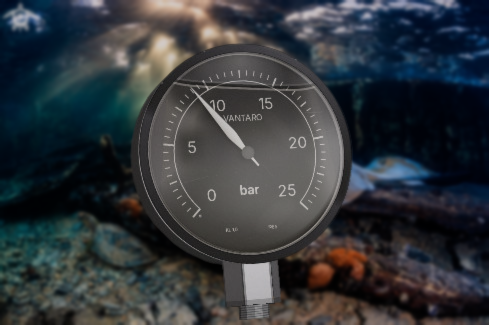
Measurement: 9 bar
